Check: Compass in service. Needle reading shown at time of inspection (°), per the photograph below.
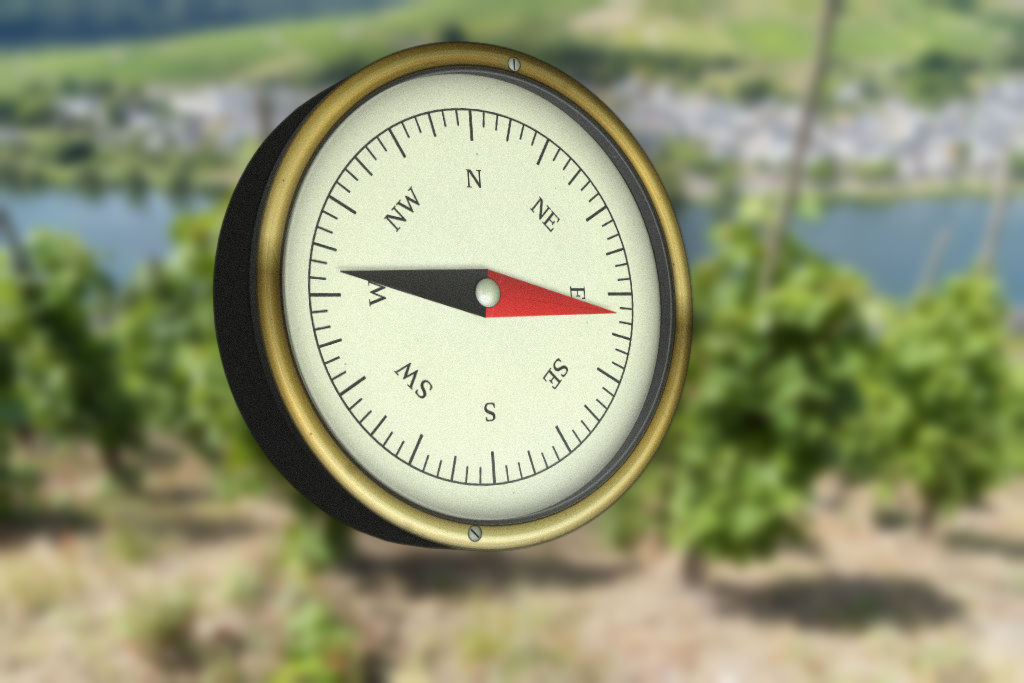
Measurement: 97.5 °
